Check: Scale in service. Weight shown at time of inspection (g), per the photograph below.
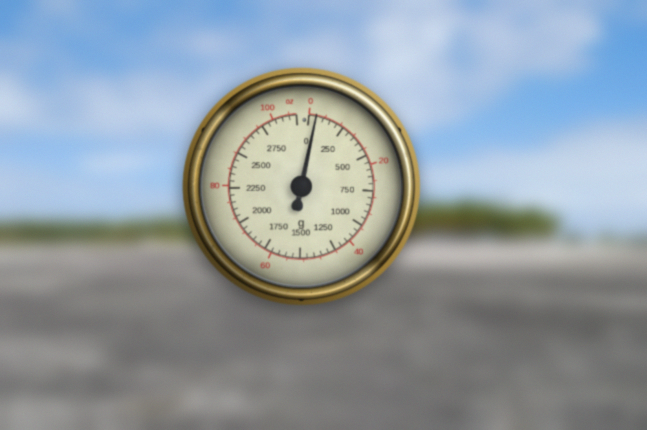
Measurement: 50 g
